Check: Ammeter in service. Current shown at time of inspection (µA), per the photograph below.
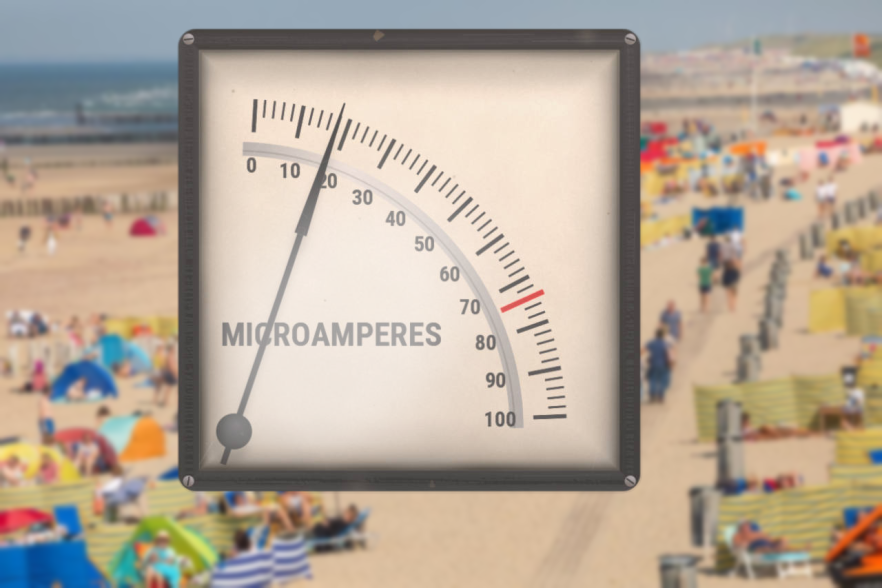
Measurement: 18 µA
